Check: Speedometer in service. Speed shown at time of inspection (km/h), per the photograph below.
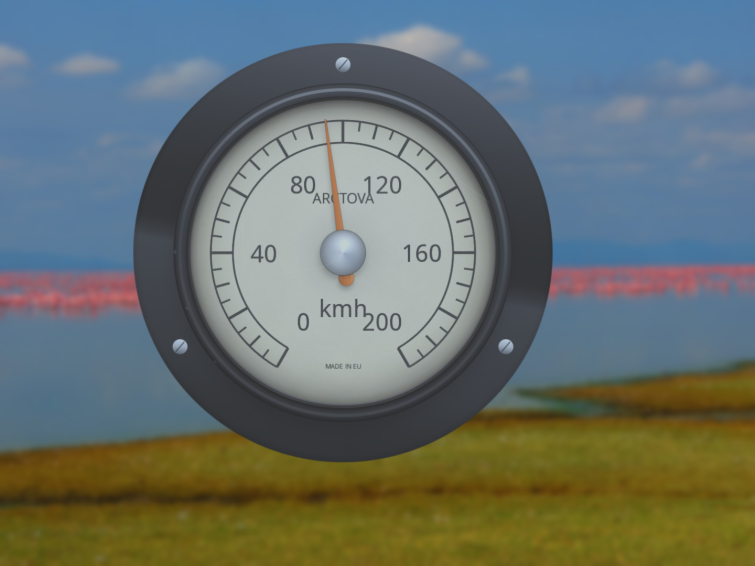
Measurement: 95 km/h
